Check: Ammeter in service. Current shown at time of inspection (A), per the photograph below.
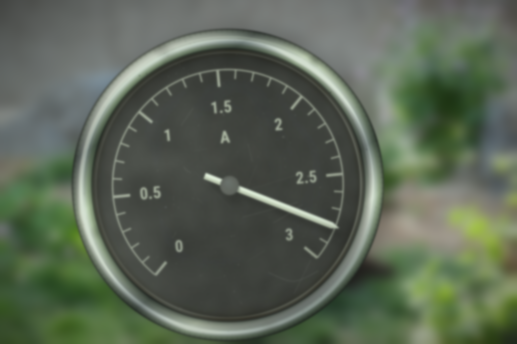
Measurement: 2.8 A
